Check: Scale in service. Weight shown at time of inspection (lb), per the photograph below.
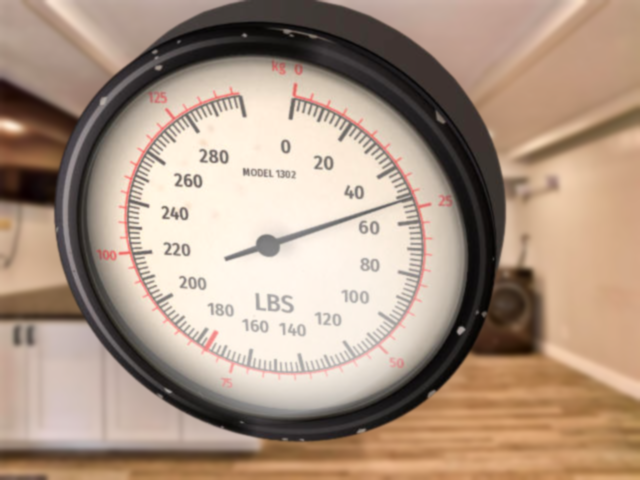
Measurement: 50 lb
